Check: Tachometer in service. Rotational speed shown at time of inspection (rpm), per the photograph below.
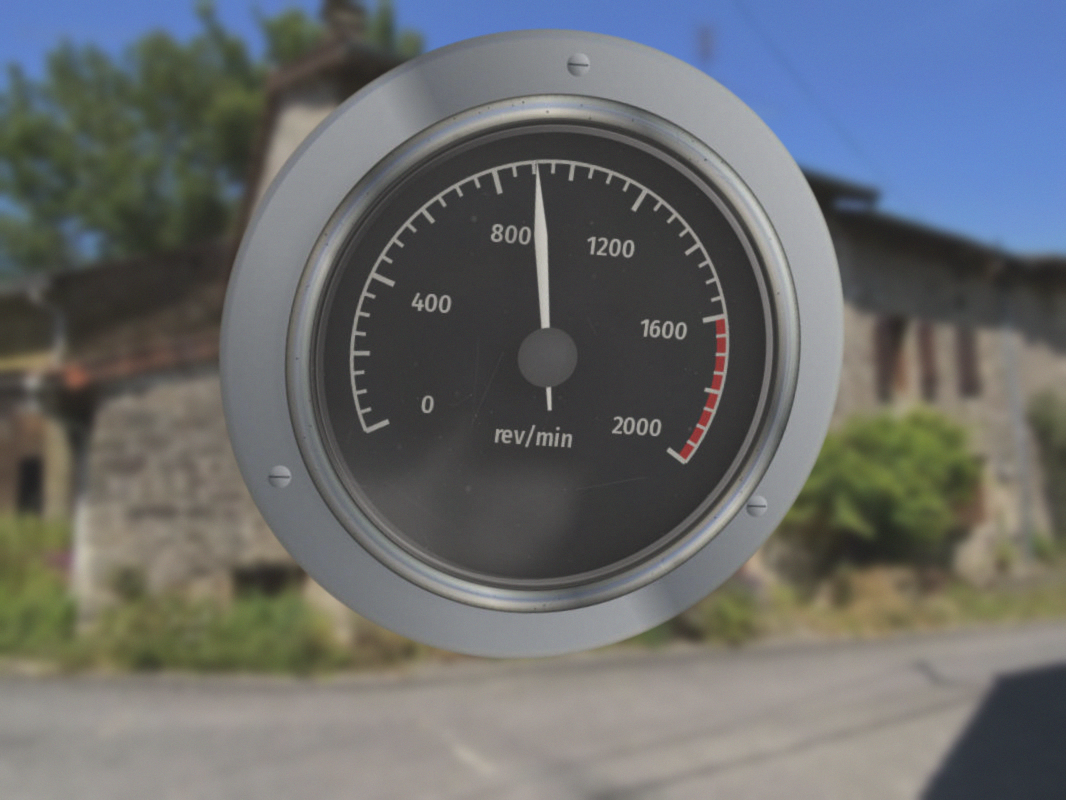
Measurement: 900 rpm
